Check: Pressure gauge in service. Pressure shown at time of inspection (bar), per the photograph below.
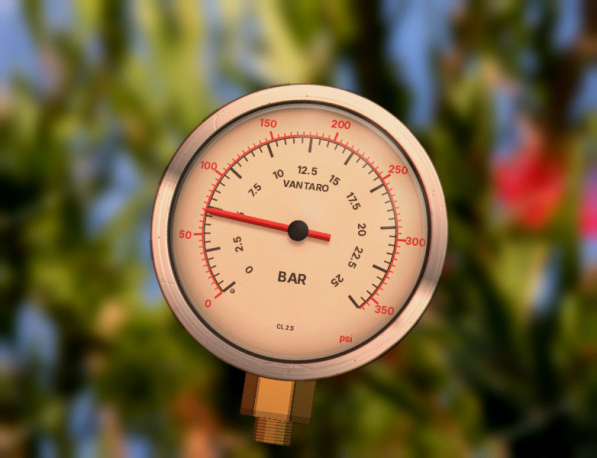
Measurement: 4.75 bar
